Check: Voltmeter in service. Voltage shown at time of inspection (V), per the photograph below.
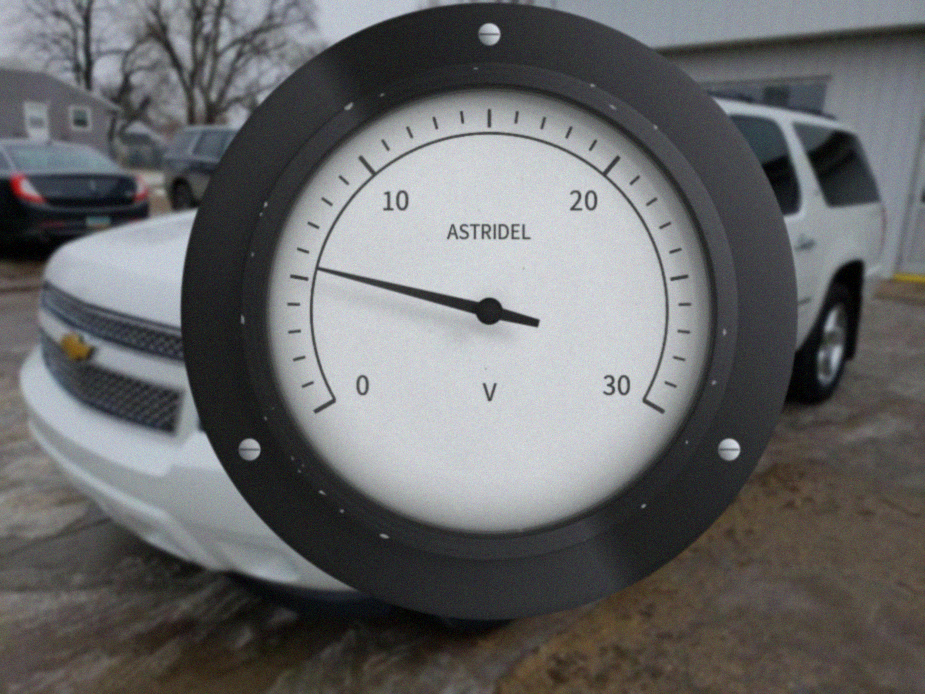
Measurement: 5.5 V
